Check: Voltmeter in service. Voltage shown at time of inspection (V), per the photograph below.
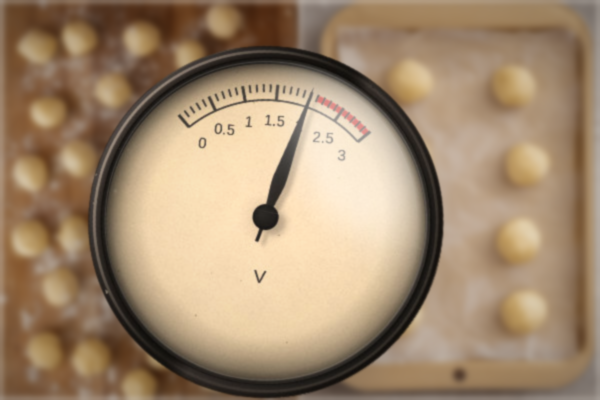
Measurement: 2 V
